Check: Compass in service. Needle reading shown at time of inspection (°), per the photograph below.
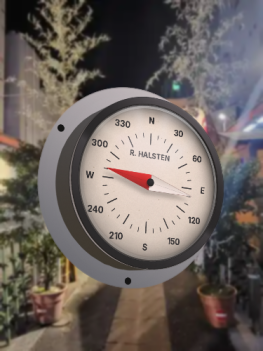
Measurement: 280 °
